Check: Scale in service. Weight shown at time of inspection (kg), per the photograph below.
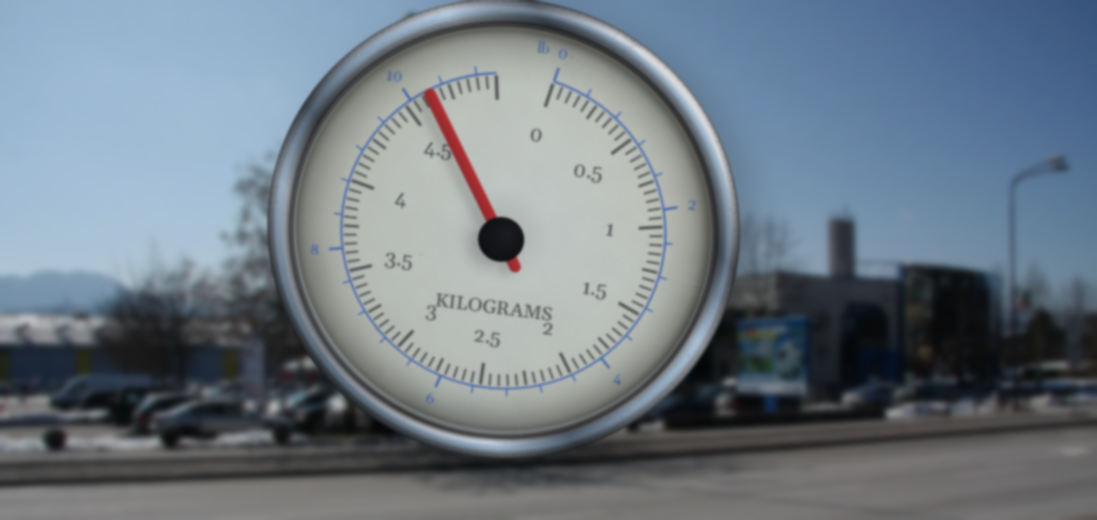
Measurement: 4.65 kg
